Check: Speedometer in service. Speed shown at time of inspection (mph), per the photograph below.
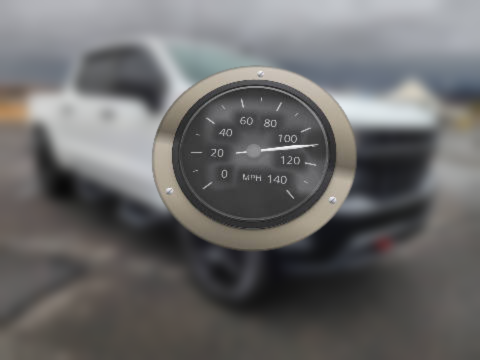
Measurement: 110 mph
